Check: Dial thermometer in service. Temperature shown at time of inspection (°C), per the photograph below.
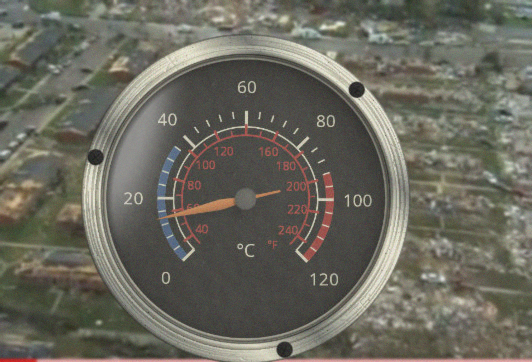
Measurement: 14 °C
